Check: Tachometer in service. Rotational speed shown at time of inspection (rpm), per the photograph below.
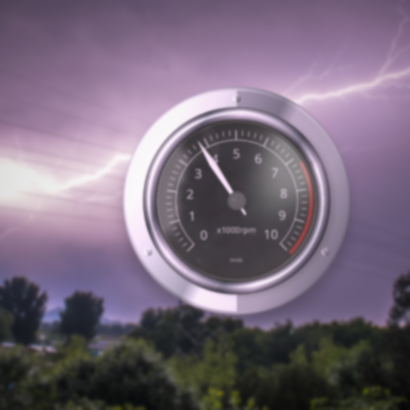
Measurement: 3800 rpm
